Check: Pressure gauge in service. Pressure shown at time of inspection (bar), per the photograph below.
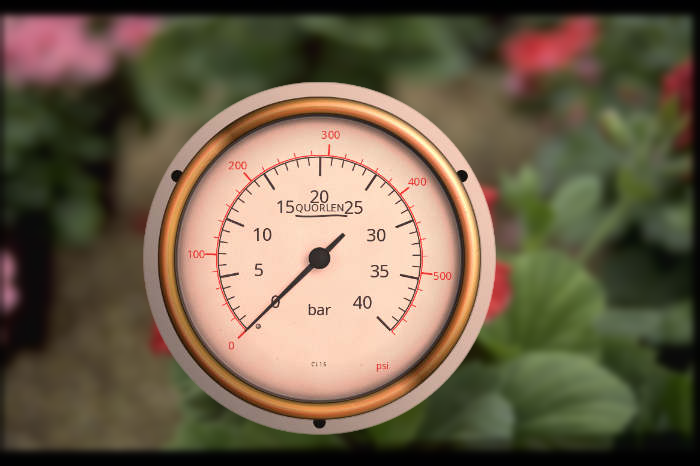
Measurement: 0 bar
